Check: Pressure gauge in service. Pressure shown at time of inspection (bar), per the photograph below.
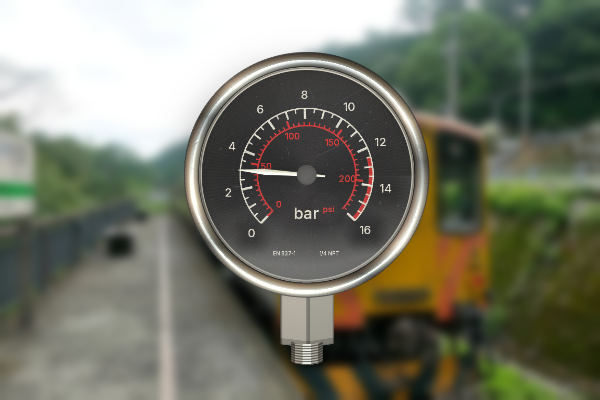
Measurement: 3 bar
